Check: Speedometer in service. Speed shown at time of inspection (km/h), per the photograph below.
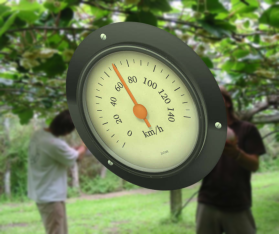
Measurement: 70 km/h
